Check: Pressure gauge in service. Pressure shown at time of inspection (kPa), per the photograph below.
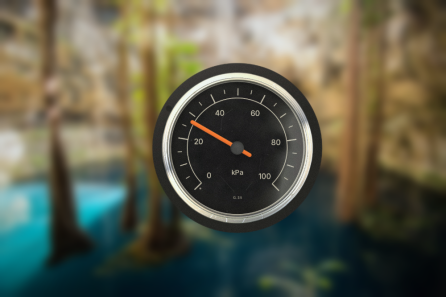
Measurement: 27.5 kPa
